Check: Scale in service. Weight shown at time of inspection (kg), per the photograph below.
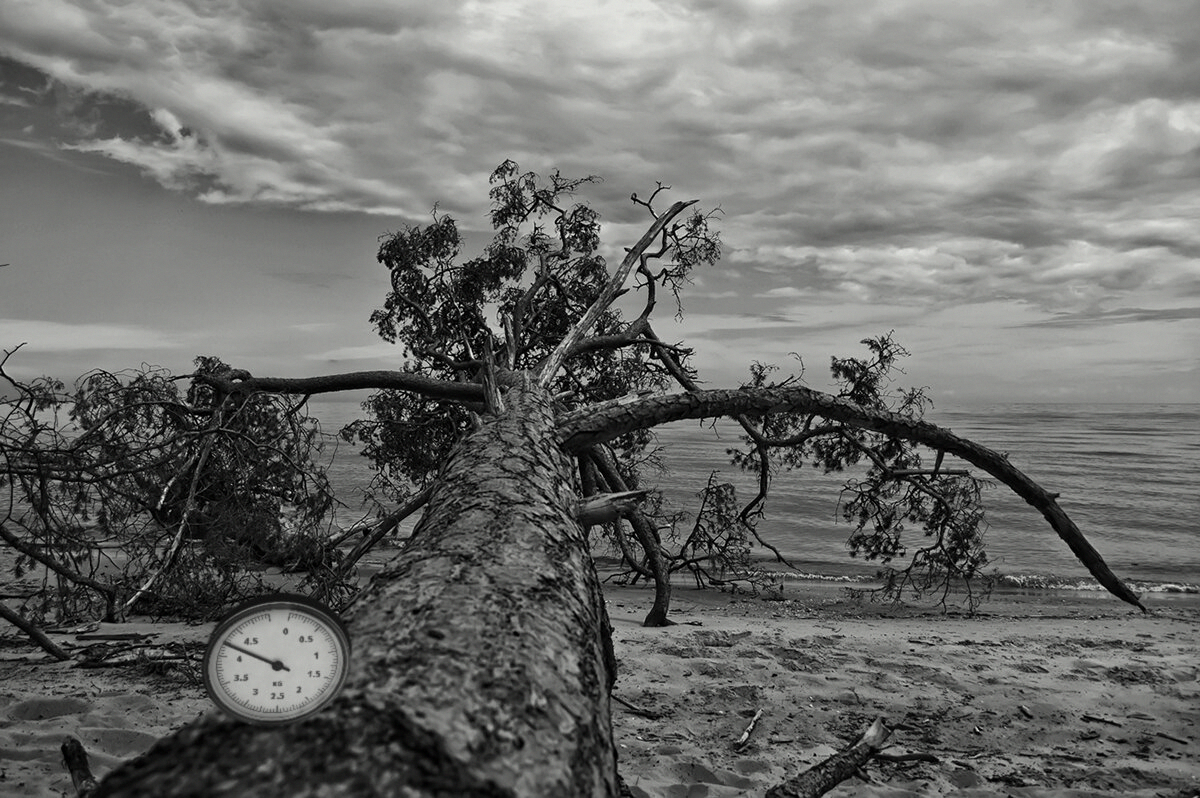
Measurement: 4.25 kg
